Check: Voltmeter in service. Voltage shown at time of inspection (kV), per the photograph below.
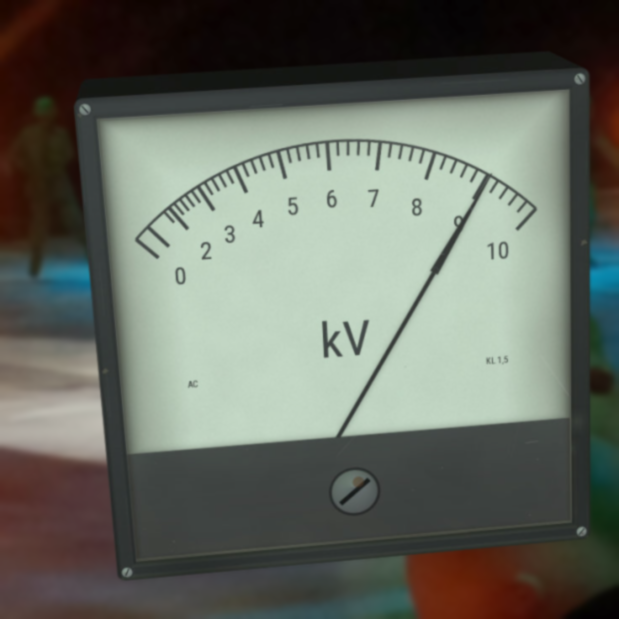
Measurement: 9 kV
